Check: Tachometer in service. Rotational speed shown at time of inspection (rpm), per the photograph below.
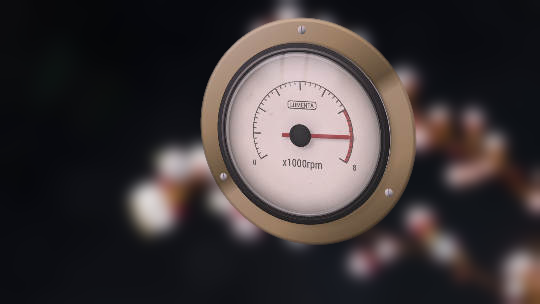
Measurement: 7000 rpm
